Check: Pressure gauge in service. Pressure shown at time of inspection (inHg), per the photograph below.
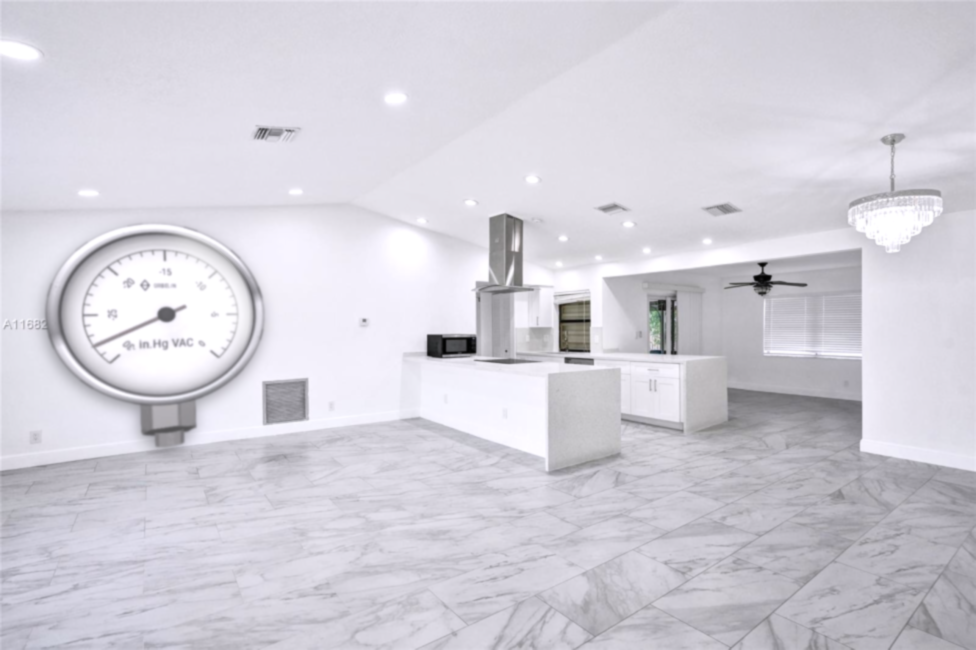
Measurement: -28 inHg
